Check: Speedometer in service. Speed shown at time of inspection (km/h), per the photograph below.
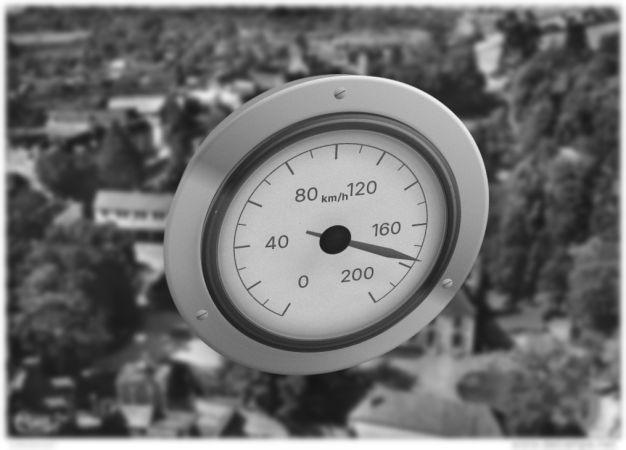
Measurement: 175 km/h
